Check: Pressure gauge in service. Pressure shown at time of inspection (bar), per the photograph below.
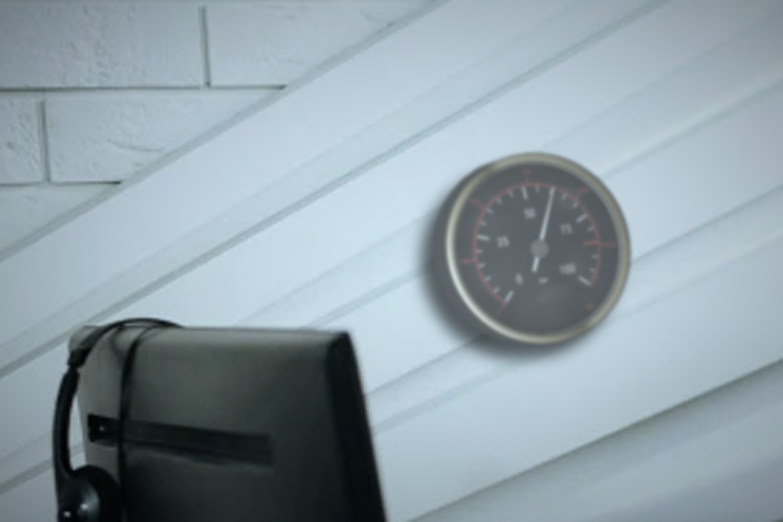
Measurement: 60 bar
